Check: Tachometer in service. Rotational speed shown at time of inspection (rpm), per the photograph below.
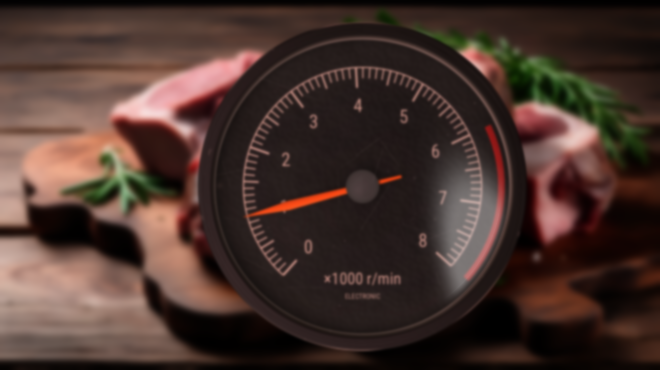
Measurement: 1000 rpm
